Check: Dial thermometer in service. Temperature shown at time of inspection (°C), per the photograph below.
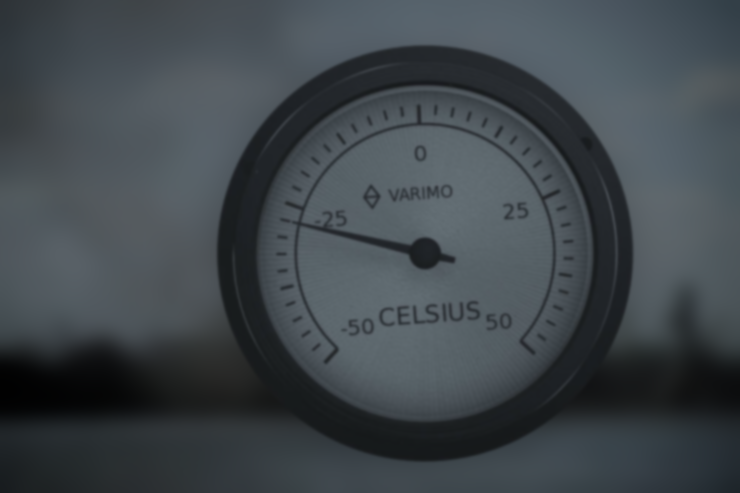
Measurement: -27.5 °C
